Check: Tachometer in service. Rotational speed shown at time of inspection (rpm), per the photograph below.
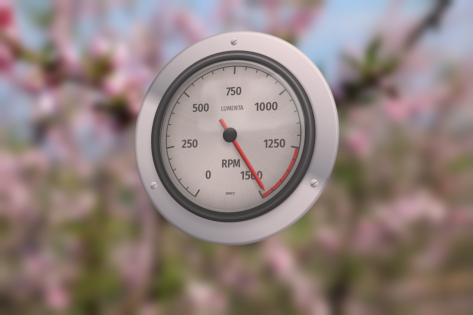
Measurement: 1475 rpm
